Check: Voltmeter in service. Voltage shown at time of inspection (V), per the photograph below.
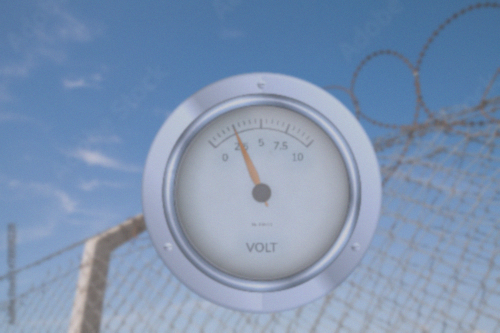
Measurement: 2.5 V
